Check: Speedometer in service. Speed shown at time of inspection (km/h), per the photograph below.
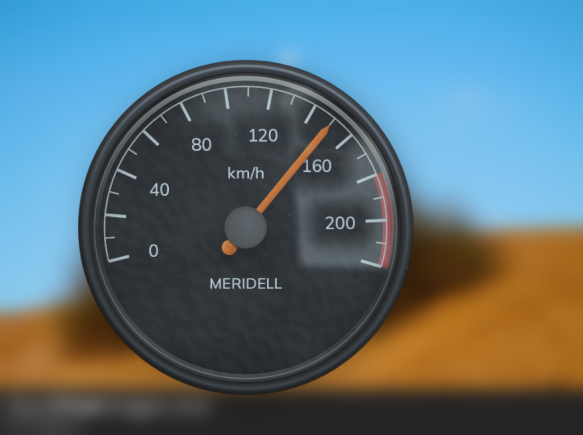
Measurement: 150 km/h
